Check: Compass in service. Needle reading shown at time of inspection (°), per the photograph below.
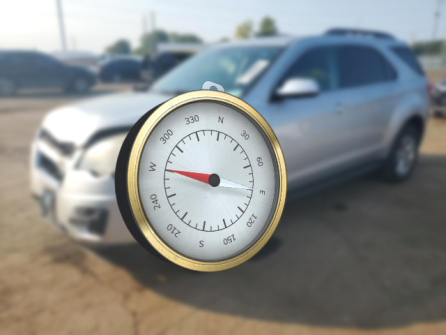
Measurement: 270 °
